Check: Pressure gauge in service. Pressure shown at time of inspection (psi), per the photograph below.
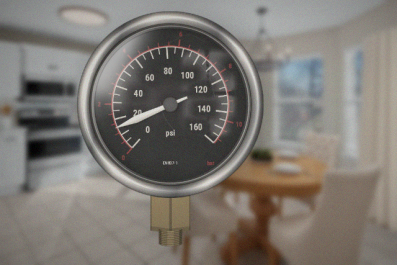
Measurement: 15 psi
